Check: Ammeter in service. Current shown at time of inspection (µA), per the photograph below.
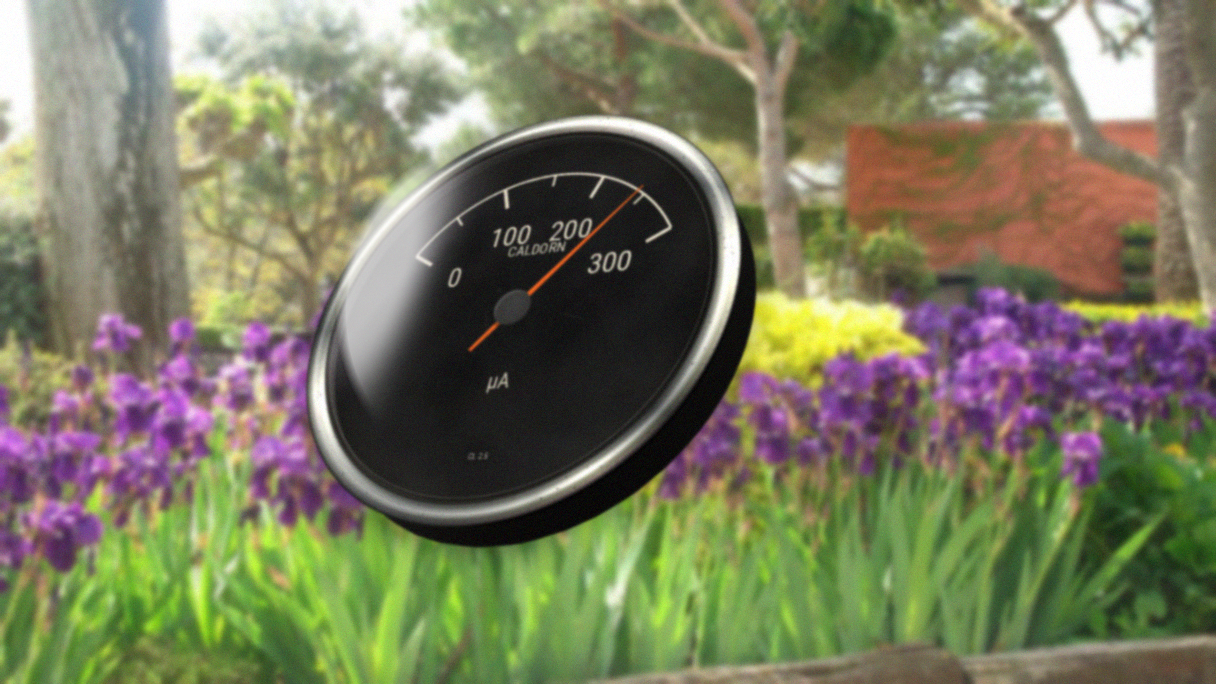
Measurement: 250 µA
